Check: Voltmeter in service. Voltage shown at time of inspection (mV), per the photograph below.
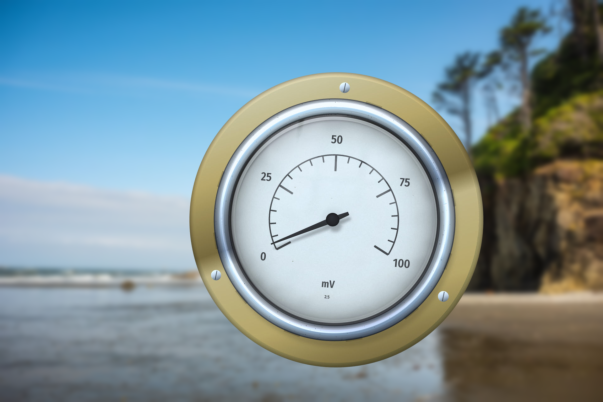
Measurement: 2.5 mV
